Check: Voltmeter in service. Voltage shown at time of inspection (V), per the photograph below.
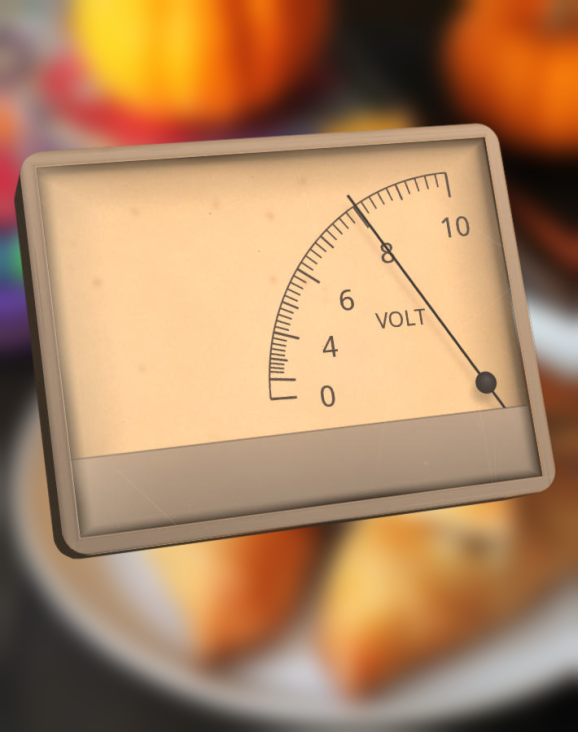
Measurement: 8 V
